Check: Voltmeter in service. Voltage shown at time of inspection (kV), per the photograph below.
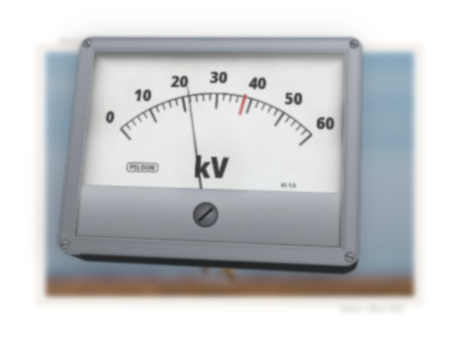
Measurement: 22 kV
